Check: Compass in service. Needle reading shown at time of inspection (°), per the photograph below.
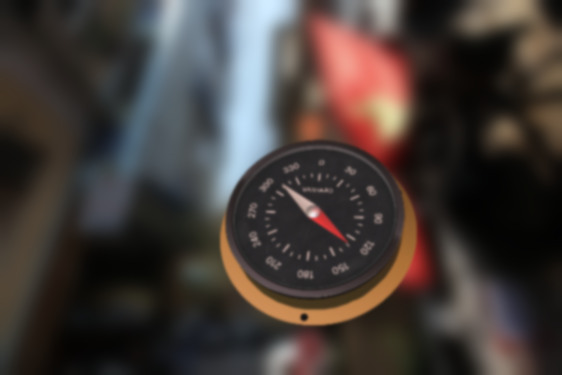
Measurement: 130 °
